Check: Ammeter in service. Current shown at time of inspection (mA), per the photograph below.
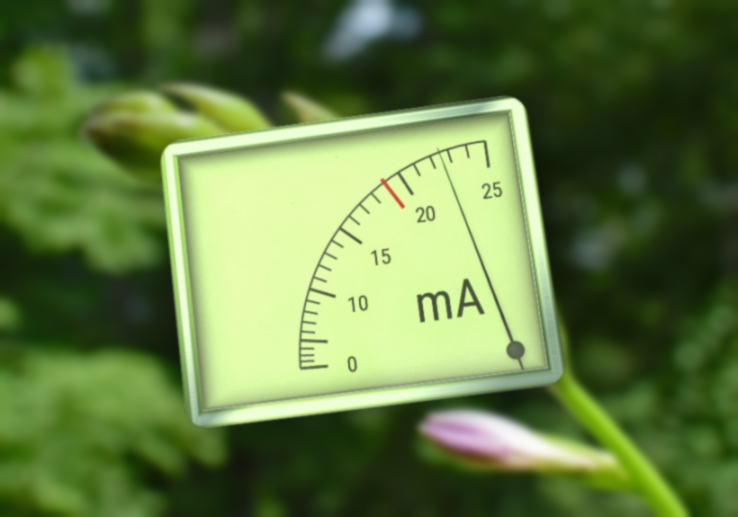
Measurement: 22.5 mA
